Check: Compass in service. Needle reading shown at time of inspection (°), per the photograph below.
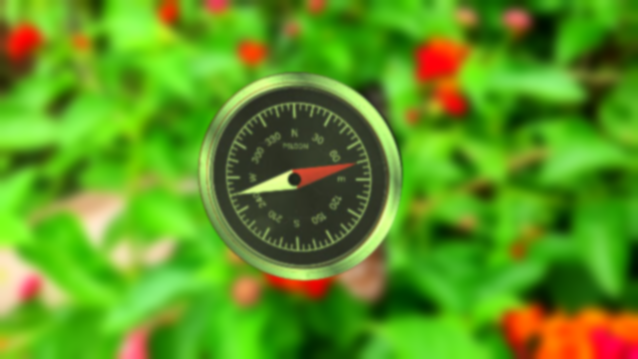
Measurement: 75 °
